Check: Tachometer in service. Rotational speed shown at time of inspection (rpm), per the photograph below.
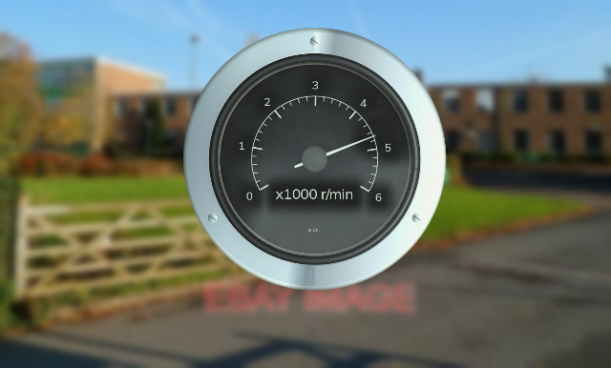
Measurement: 4700 rpm
